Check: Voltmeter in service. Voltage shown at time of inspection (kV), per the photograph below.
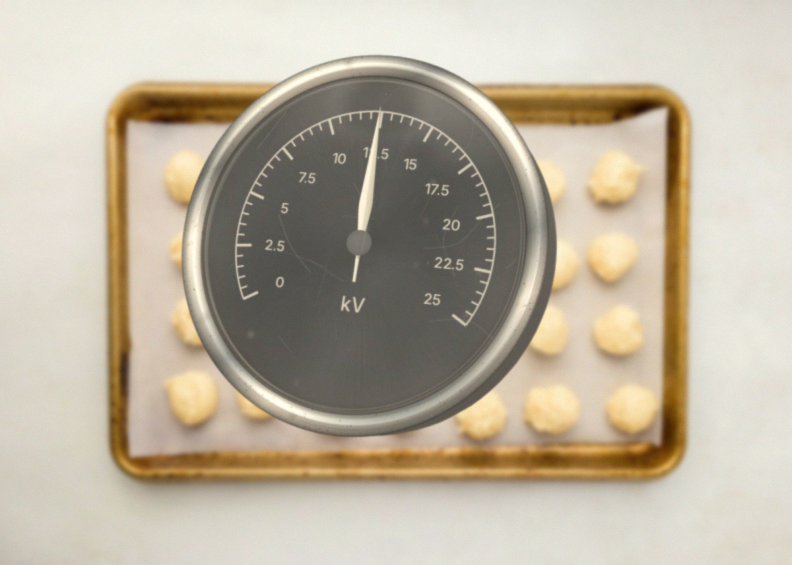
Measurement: 12.5 kV
